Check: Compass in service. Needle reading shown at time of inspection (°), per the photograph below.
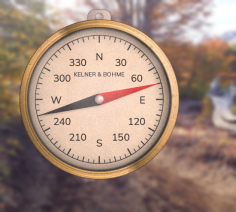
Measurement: 75 °
